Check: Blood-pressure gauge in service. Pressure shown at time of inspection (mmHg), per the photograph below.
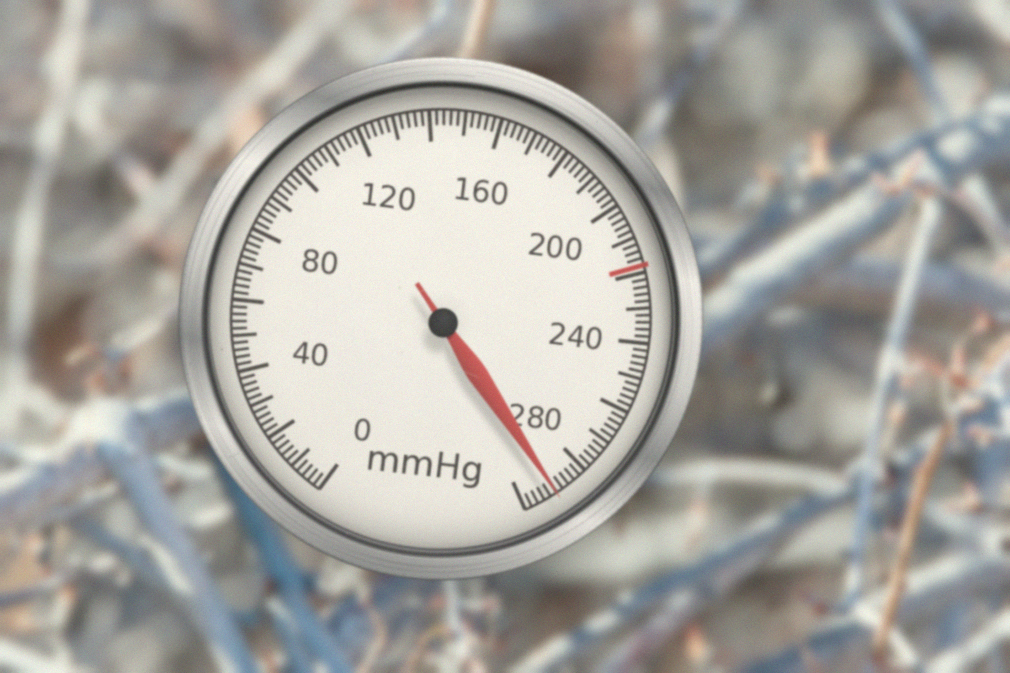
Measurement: 290 mmHg
